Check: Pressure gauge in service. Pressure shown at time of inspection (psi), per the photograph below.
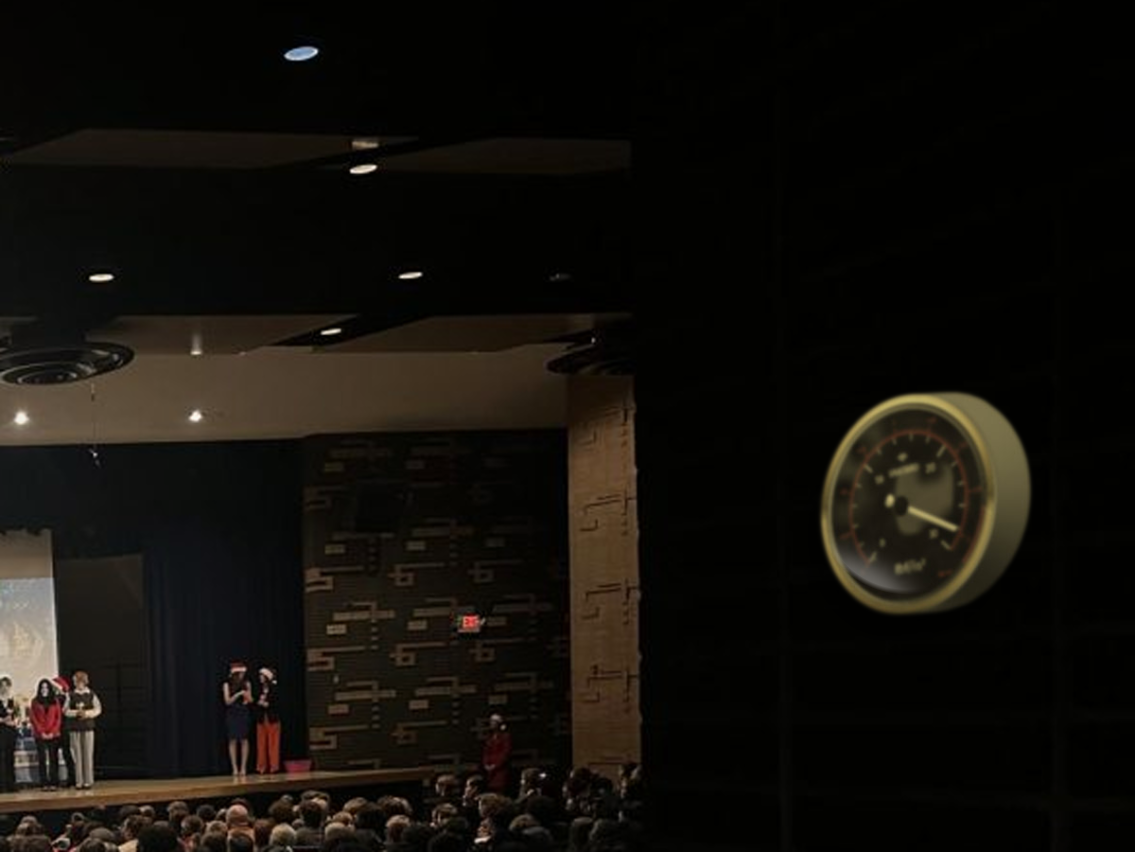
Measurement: 28 psi
